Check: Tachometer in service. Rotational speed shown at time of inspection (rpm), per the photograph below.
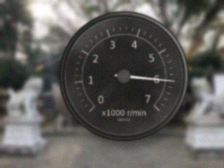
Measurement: 6000 rpm
